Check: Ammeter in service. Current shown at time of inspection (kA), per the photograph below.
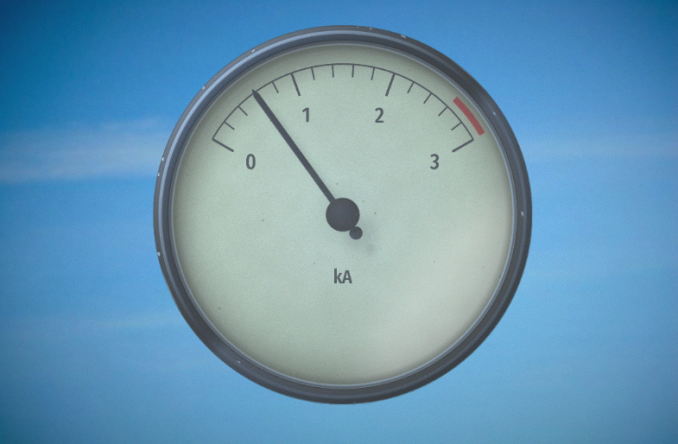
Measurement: 0.6 kA
